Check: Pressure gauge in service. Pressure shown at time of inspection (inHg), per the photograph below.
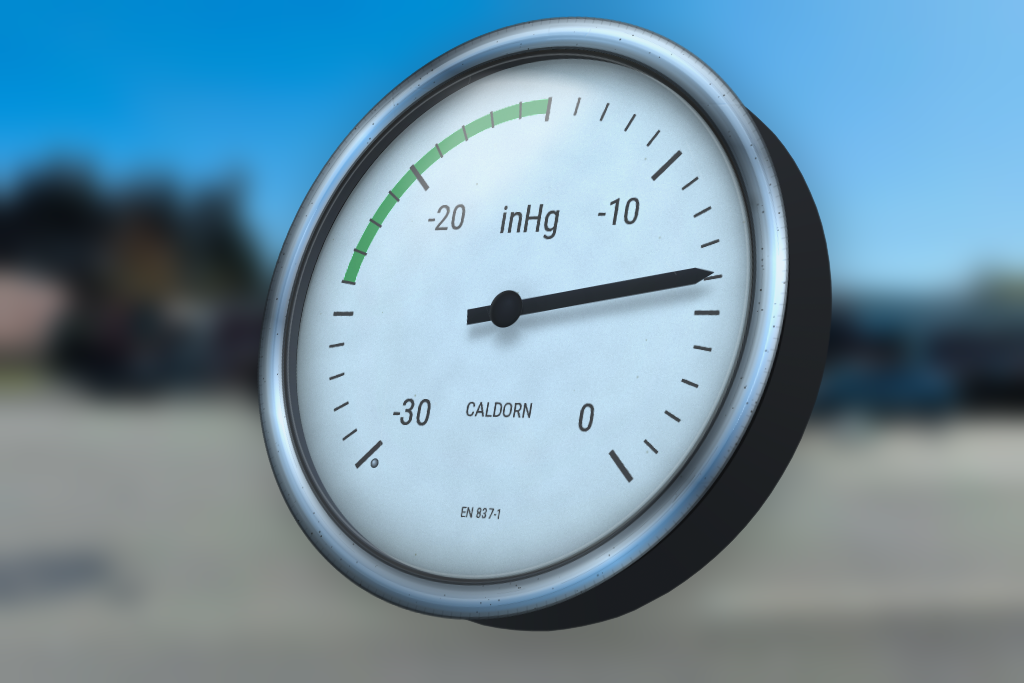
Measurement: -6 inHg
